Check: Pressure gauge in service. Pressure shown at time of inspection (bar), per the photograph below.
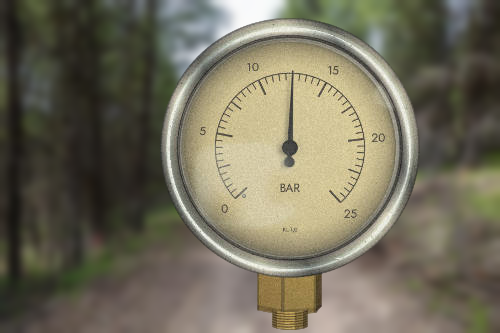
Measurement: 12.5 bar
